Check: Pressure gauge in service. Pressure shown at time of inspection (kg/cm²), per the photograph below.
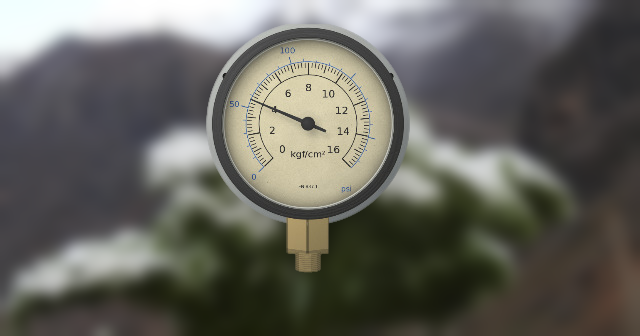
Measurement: 4 kg/cm²
